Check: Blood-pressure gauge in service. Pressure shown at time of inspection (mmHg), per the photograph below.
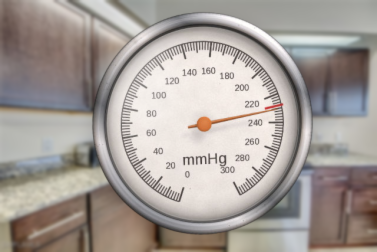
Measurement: 230 mmHg
